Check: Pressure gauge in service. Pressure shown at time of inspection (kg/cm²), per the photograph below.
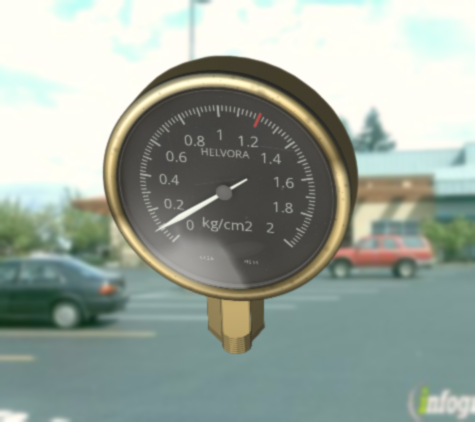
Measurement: 0.1 kg/cm²
